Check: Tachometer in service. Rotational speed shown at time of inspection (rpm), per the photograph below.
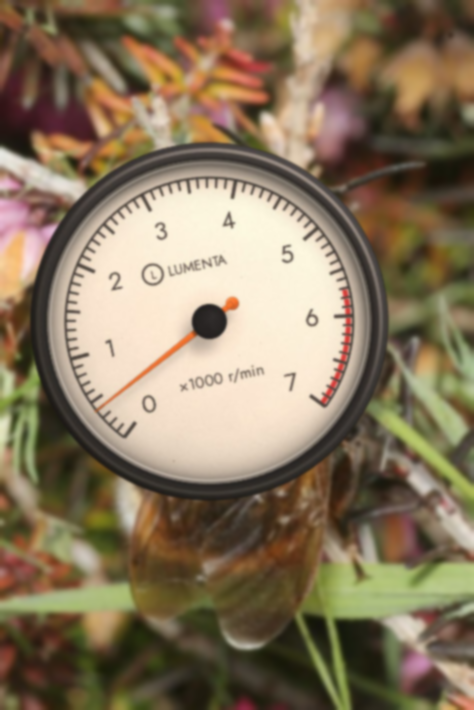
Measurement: 400 rpm
